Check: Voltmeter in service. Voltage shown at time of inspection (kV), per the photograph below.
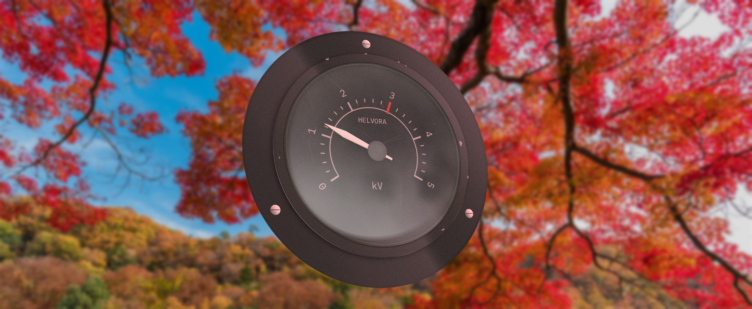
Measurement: 1.2 kV
